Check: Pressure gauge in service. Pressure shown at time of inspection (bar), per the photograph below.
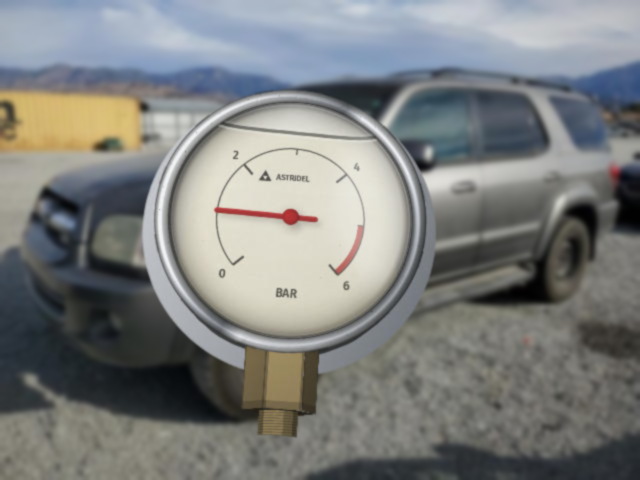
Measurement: 1 bar
